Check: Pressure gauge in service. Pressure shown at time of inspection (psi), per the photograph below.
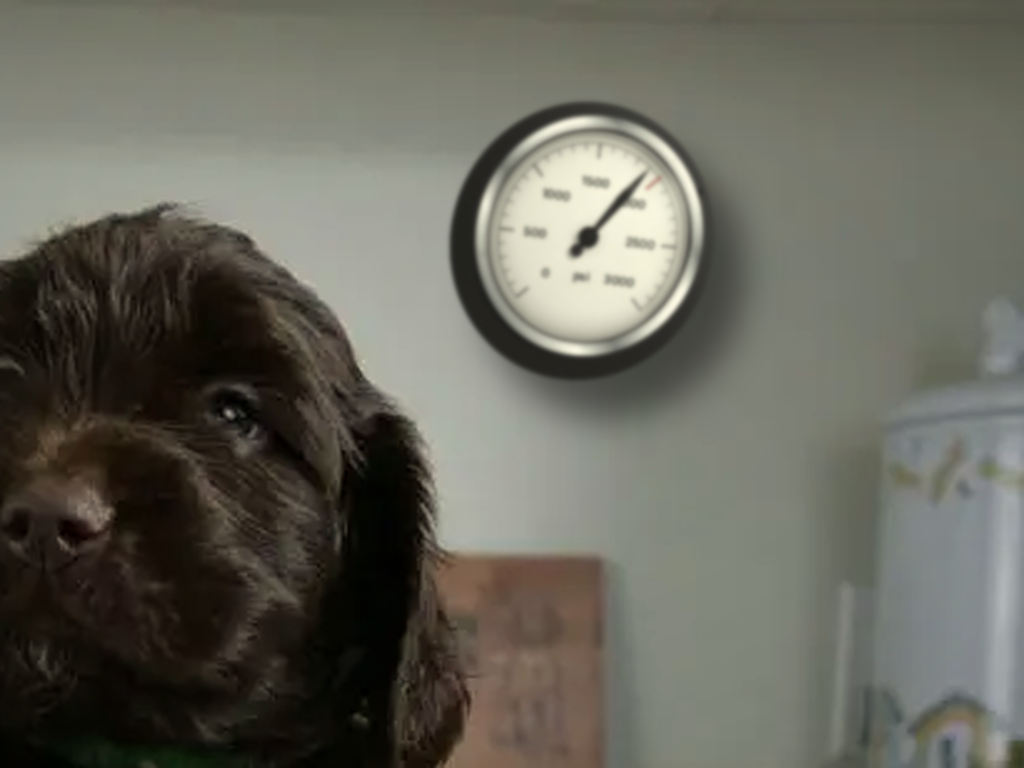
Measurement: 1900 psi
